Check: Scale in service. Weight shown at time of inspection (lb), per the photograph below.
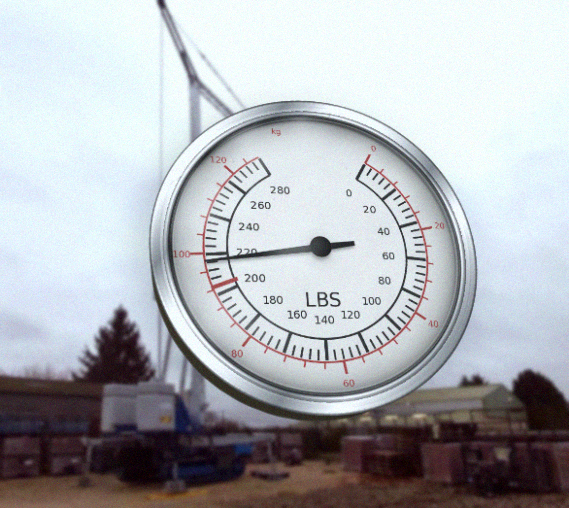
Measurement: 216 lb
